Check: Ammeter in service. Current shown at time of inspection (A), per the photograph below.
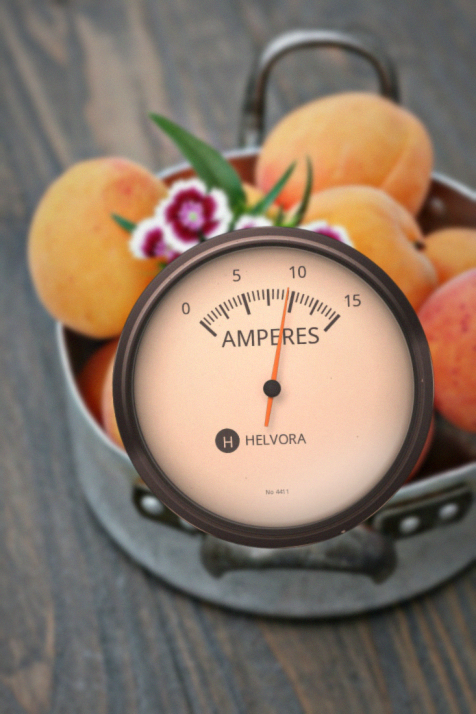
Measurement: 9.5 A
